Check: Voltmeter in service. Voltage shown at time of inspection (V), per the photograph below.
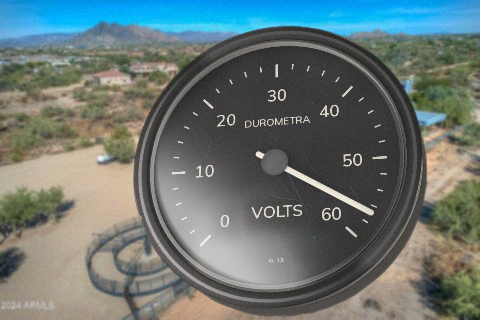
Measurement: 57 V
